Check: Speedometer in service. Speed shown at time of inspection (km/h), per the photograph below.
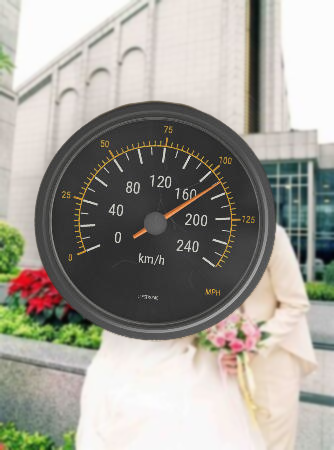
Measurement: 170 km/h
